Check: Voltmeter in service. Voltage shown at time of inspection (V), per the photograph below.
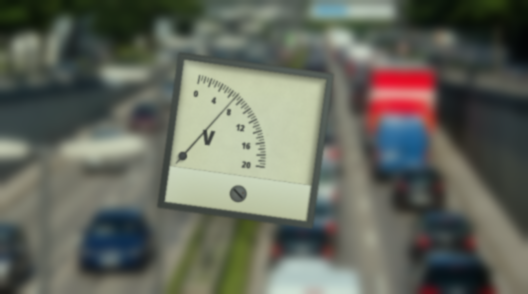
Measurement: 7 V
